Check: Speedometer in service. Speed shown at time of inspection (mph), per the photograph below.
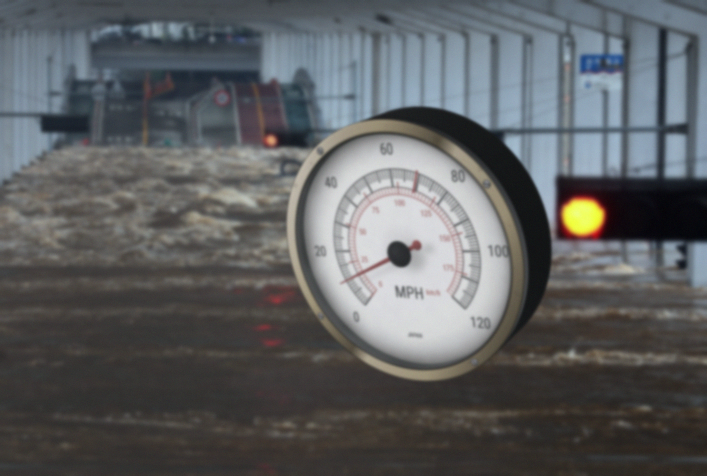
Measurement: 10 mph
